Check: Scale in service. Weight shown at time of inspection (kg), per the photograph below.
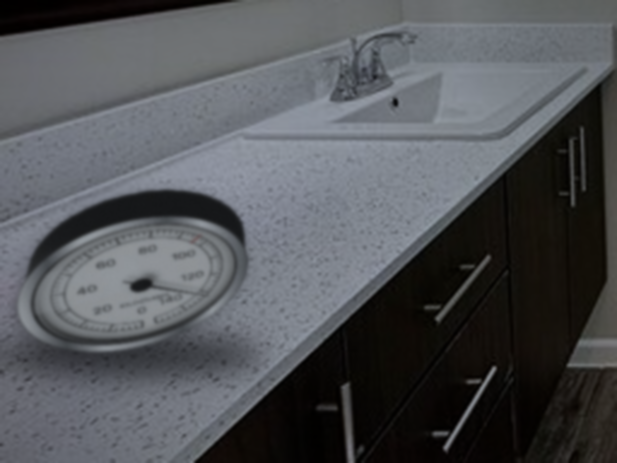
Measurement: 130 kg
